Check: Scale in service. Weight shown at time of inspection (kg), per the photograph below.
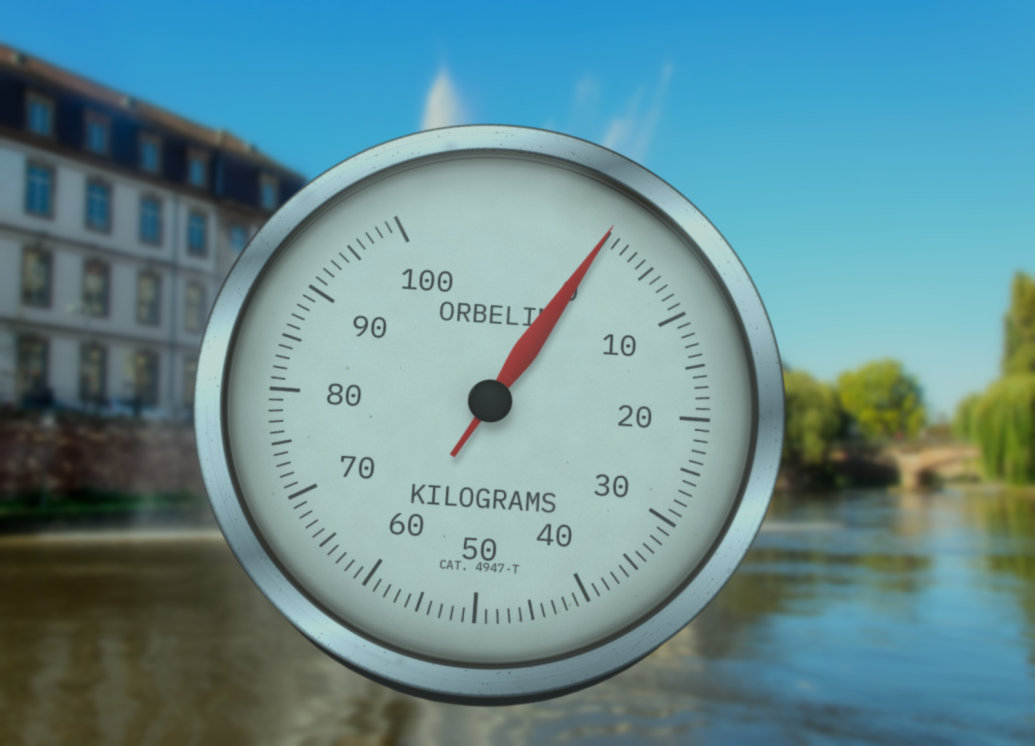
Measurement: 0 kg
